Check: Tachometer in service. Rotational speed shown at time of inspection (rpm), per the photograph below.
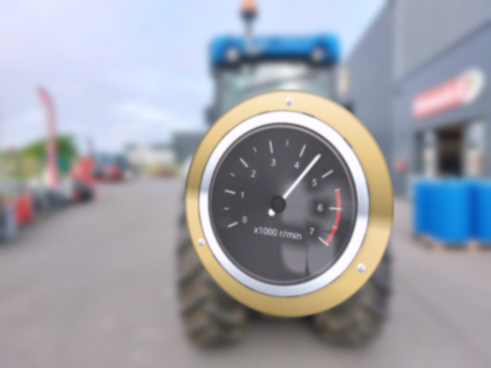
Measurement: 4500 rpm
